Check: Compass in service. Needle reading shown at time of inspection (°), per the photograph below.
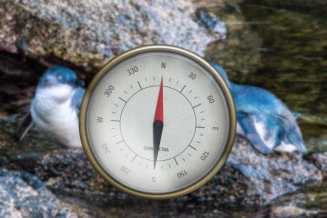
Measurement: 0 °
